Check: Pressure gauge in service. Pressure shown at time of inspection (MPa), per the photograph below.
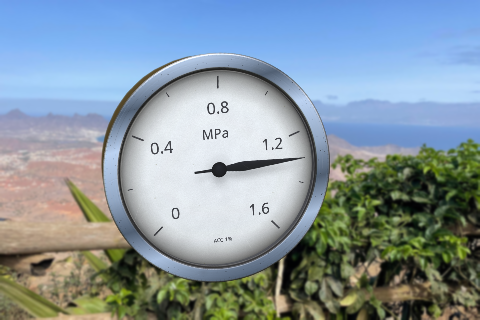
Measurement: 1.3 MPa
